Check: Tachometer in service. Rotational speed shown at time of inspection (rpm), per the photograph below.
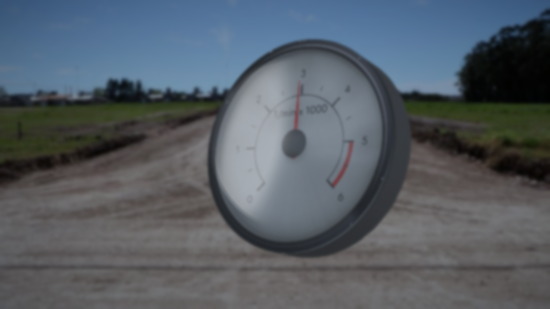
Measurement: 3000 rpm
